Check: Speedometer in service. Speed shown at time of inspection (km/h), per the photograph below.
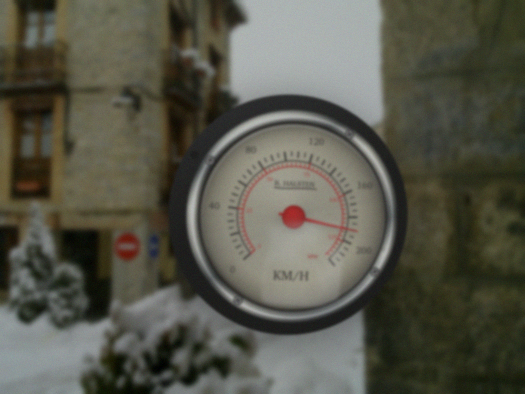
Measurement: 190 km/h
